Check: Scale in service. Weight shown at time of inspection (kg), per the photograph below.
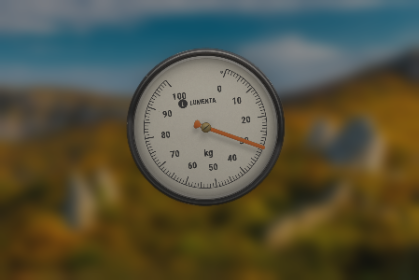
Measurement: 30 kg
